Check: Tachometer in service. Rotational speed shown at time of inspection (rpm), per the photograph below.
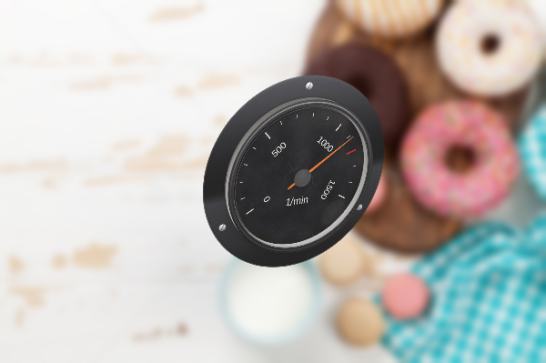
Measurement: 1100 rpm
